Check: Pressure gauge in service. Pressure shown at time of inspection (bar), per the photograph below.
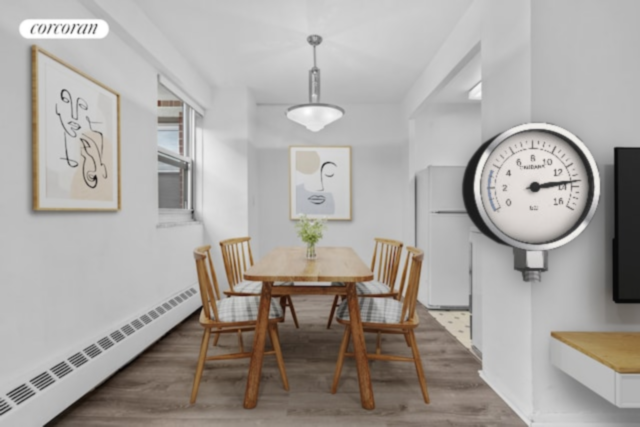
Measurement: 13.5 bar
